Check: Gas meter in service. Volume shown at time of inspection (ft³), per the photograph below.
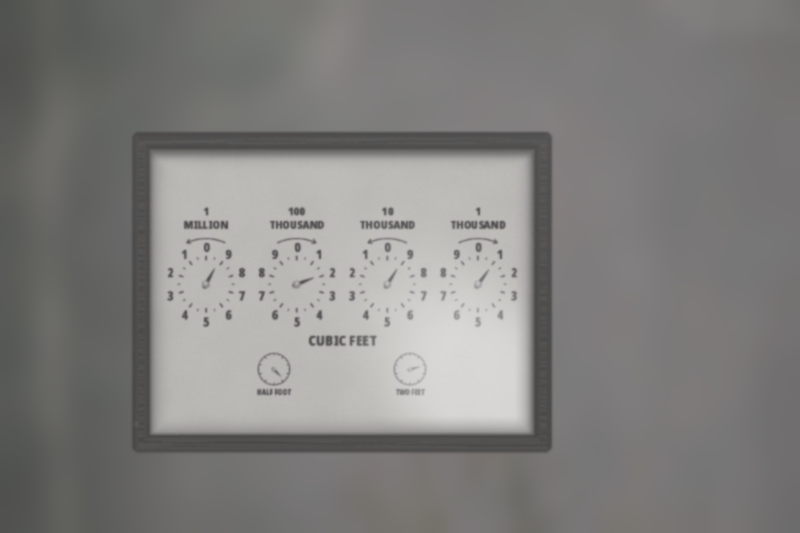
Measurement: 919100 ft³
